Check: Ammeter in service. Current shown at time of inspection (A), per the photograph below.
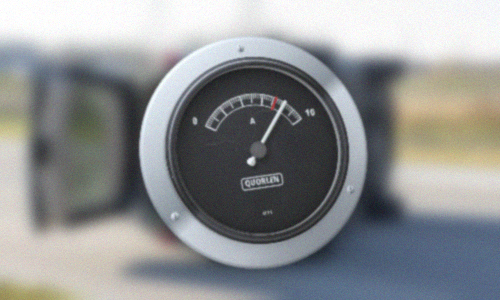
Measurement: 8 A
